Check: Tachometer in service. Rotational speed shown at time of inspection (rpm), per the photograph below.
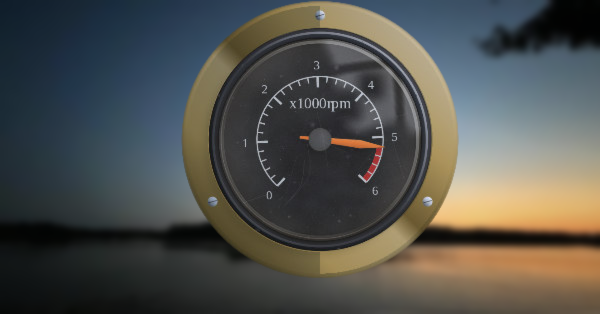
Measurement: 5200 rpm
